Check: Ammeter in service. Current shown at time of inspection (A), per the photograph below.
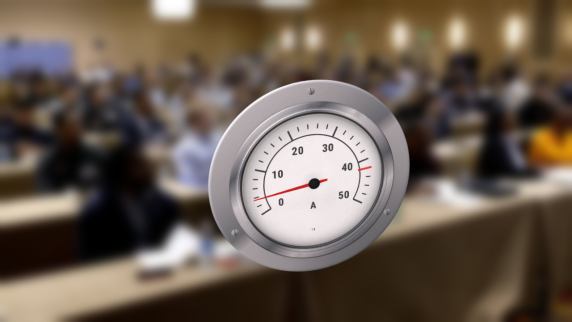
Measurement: 4 A
